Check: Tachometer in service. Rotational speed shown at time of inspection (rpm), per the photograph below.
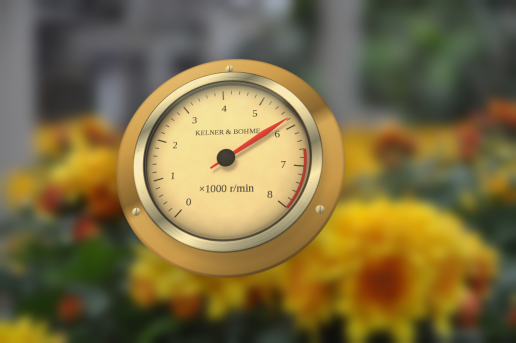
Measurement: 5800 rpm
